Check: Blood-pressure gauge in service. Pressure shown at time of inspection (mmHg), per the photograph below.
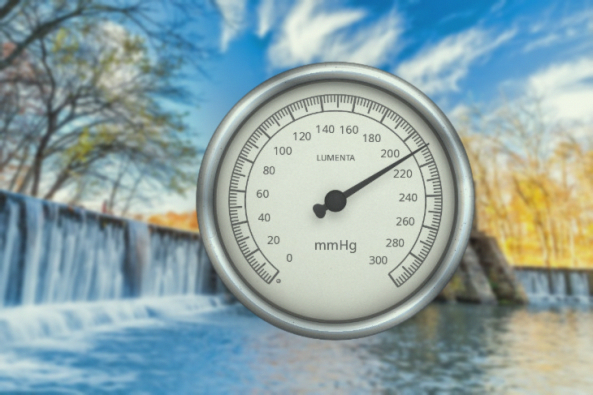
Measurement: 210 mmHg
